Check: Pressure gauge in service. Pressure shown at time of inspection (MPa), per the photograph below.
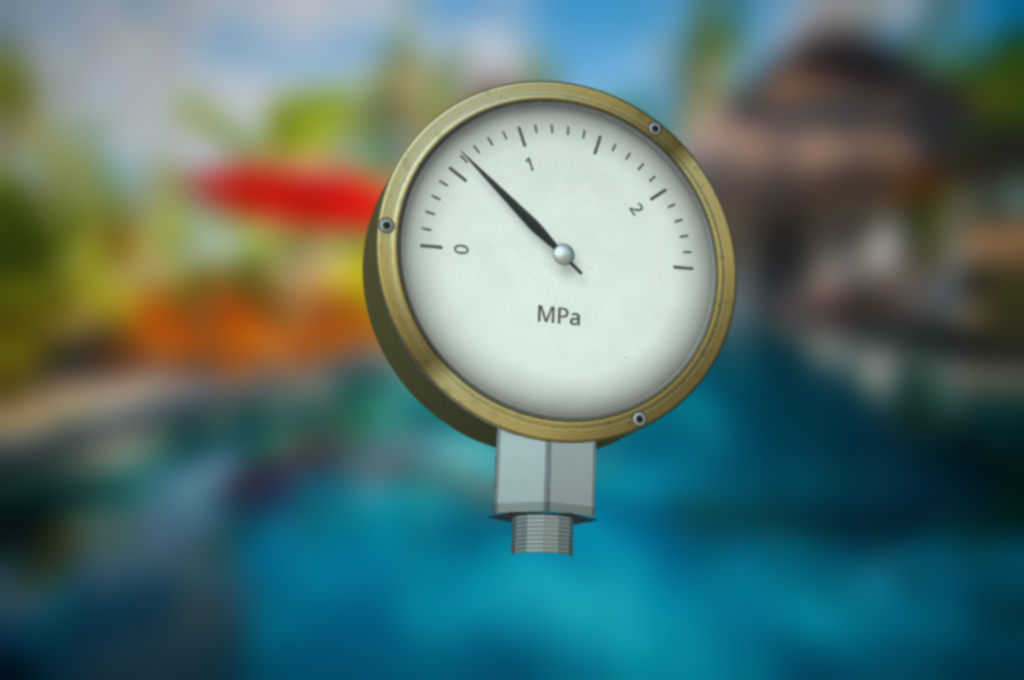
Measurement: 0.6 MPa
